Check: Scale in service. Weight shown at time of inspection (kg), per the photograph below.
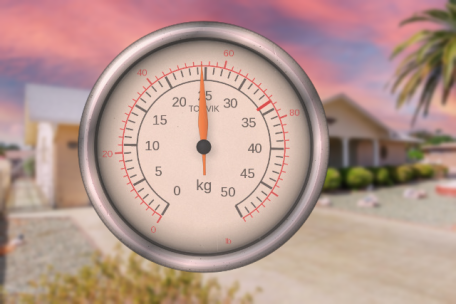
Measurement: 24.5 kg
